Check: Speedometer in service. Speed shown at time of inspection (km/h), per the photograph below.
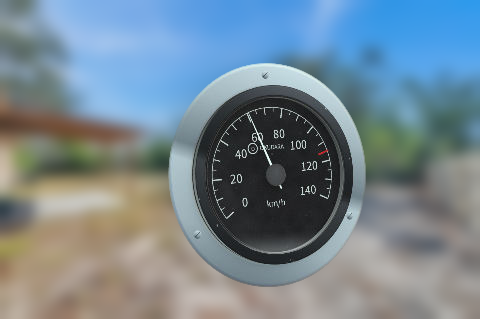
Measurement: 60 km/h
